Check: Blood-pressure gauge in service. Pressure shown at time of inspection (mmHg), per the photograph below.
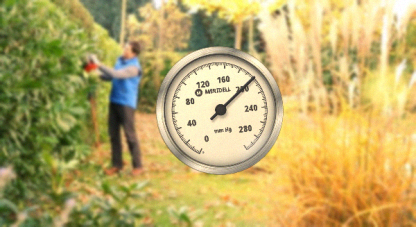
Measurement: 200 mmHg
